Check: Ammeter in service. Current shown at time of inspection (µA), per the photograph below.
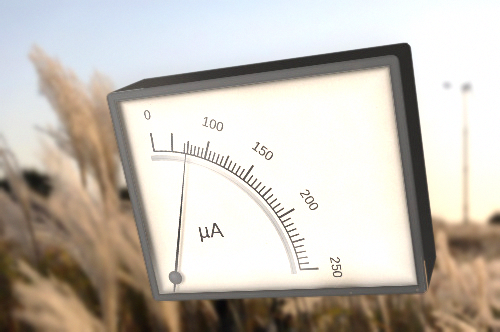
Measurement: 75 µA
